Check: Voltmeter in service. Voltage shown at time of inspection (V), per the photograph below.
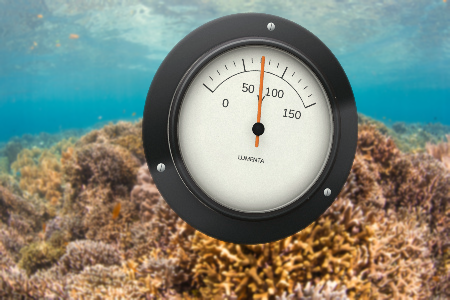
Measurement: 70 V
